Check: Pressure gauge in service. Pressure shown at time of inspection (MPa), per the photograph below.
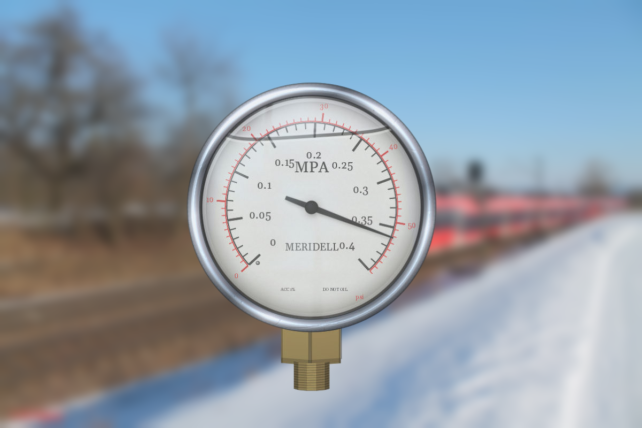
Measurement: 0.36 MPa
